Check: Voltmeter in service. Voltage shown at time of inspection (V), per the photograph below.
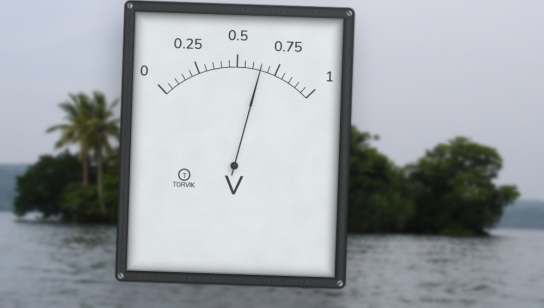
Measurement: 0.65 V
